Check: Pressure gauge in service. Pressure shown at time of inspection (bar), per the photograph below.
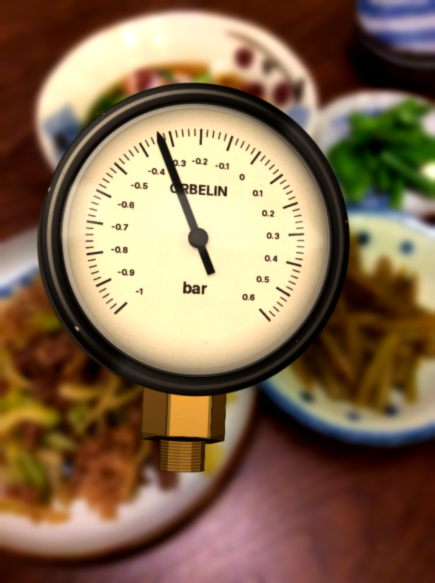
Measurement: -0.34 bar
